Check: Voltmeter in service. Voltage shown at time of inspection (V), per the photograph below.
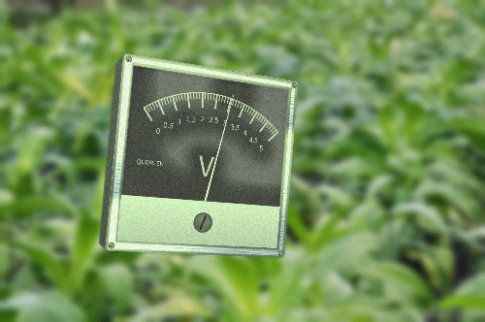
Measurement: 3 V
